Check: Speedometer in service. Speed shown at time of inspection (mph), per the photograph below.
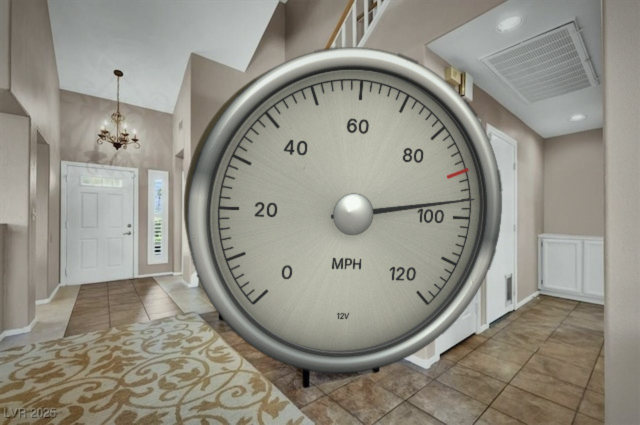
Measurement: 96 mph
